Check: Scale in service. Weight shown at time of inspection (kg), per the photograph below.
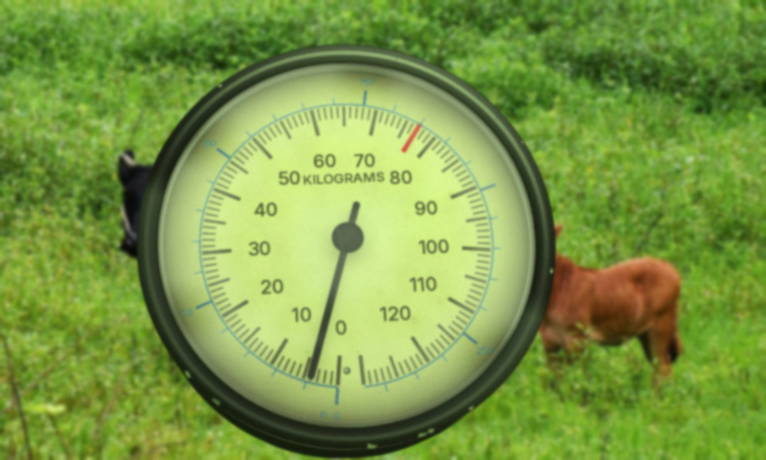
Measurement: 4 kg
